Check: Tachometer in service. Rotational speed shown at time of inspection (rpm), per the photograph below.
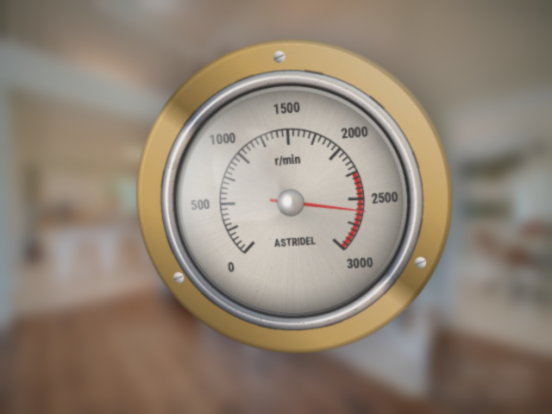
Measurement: 2600 rpm
